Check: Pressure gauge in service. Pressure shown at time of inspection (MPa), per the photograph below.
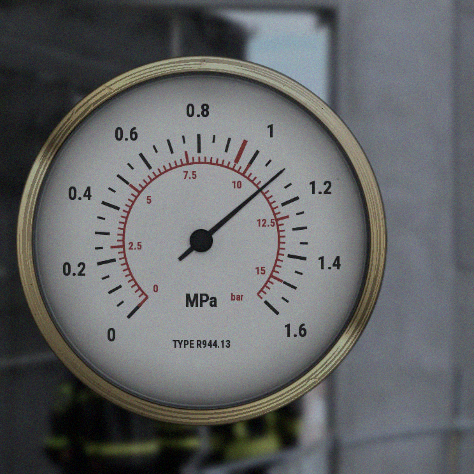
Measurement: 1.1 MPa
